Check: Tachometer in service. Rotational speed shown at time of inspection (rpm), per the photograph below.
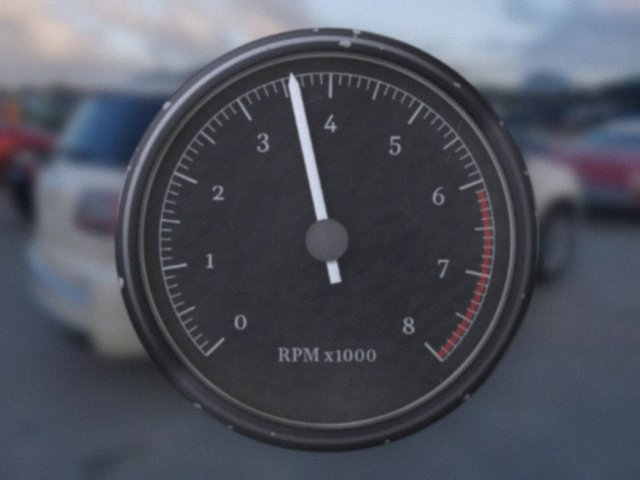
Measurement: 3600 rpm
